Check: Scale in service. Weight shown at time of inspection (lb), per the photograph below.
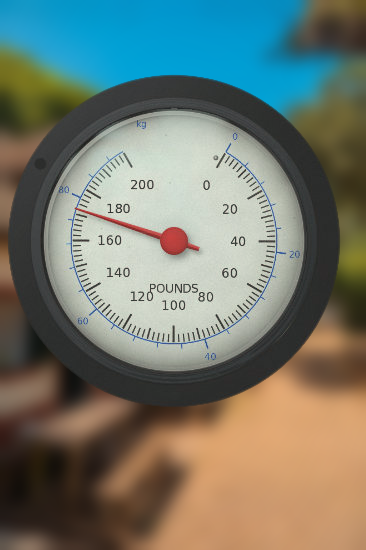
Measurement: 172 lb
